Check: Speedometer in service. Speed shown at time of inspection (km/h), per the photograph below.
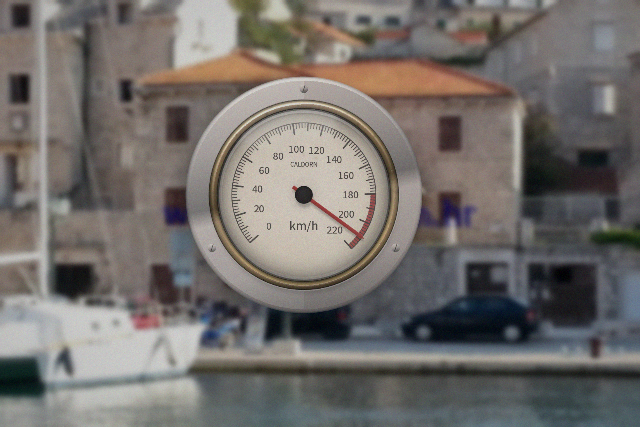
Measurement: 210 km/h
